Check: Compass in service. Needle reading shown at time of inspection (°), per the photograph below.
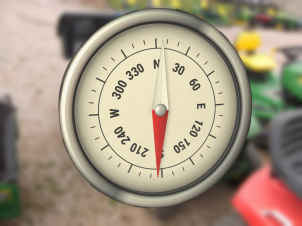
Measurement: 185 °
